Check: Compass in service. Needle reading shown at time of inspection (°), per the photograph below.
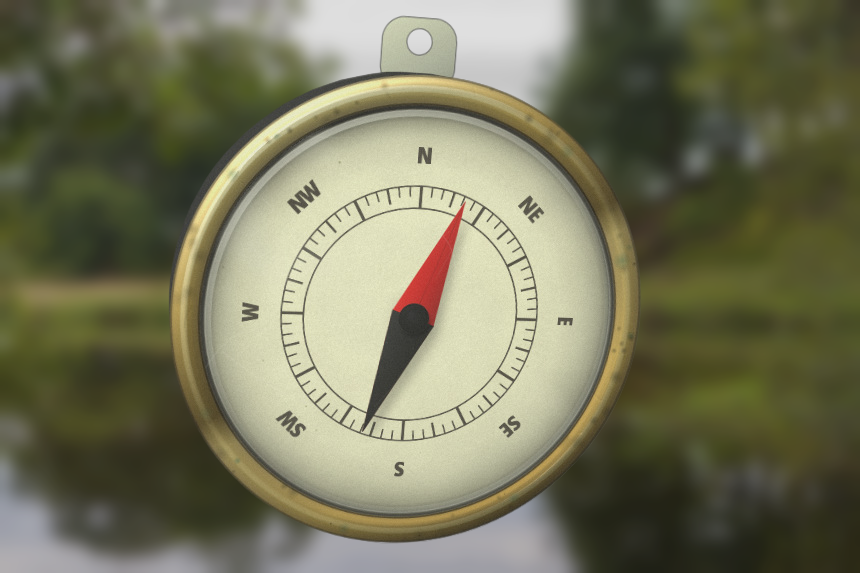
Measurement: 20 °
